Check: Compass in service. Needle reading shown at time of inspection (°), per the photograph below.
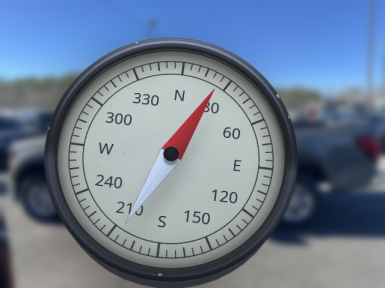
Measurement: 25 °
